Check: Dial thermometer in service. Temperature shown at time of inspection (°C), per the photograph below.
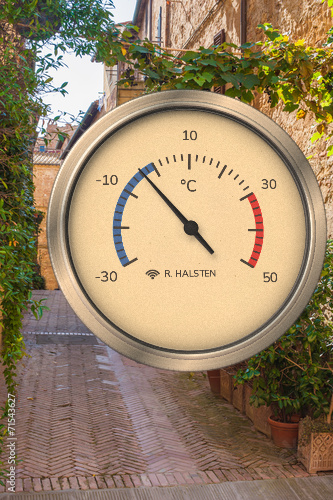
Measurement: -4 °C
